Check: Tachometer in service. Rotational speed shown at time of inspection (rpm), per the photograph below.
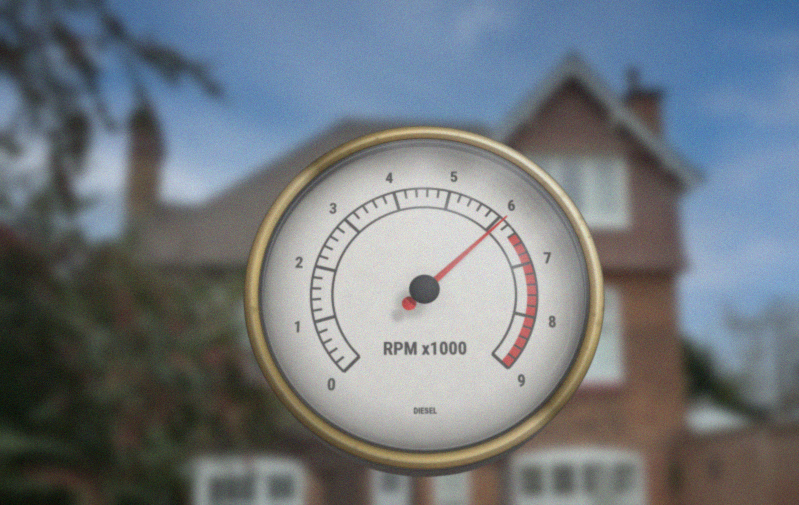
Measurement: 6100 rpm
